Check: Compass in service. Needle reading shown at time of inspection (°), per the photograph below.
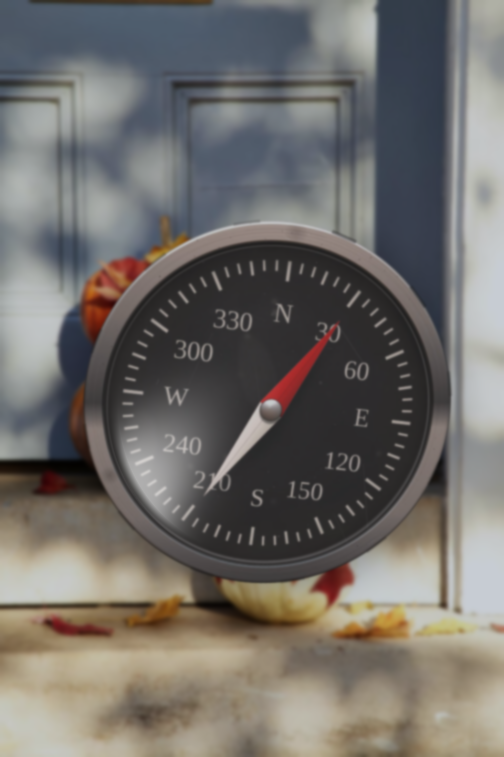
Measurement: 30 °
